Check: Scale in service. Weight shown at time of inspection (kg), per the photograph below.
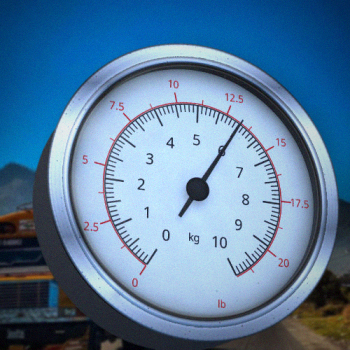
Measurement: 6 kg
